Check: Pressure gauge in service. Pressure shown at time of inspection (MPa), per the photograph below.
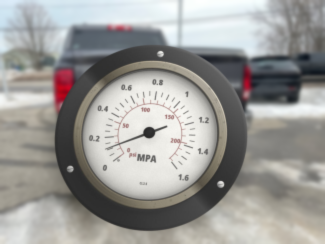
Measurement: 0.1 MPa
